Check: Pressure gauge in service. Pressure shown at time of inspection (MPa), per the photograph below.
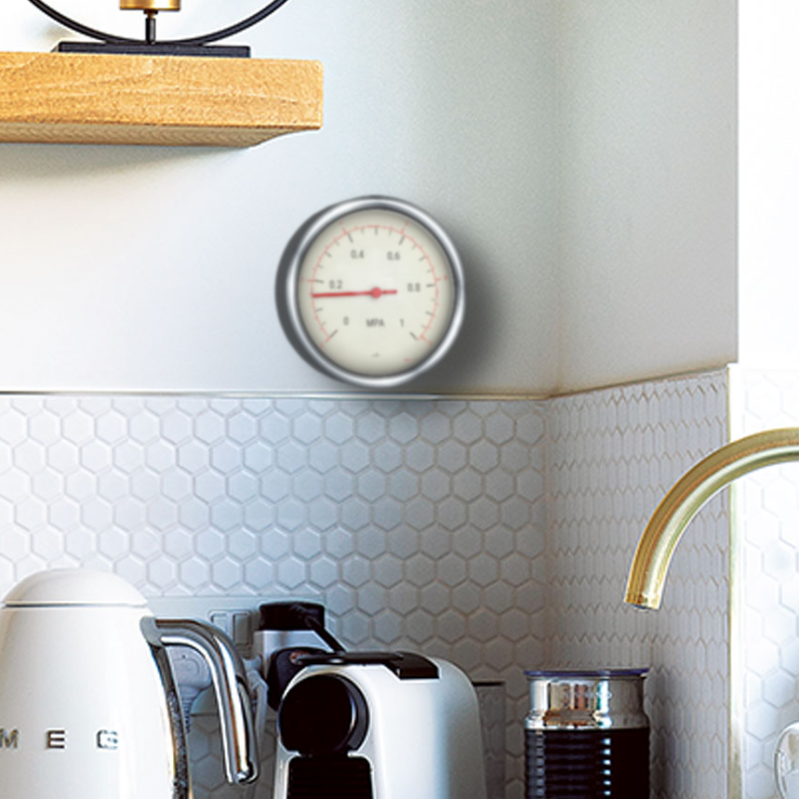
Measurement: 0.15 MPa
